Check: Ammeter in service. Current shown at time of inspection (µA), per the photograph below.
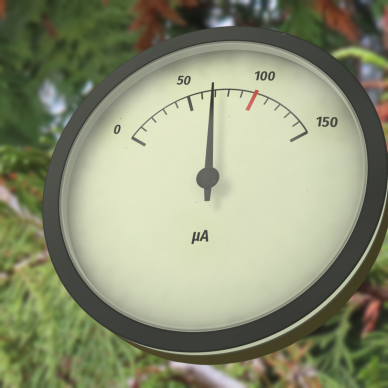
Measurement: 70 µA
